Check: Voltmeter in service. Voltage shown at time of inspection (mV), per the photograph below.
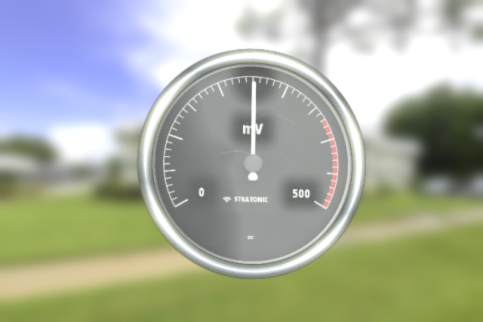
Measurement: 250 mV
